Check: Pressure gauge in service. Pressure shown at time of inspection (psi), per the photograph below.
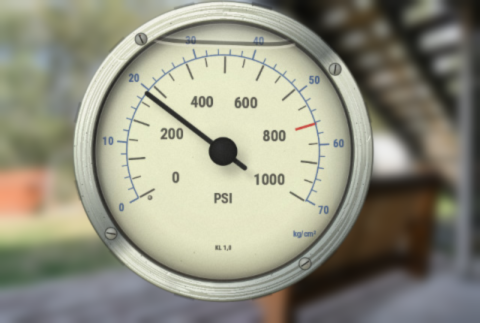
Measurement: 275 psi
